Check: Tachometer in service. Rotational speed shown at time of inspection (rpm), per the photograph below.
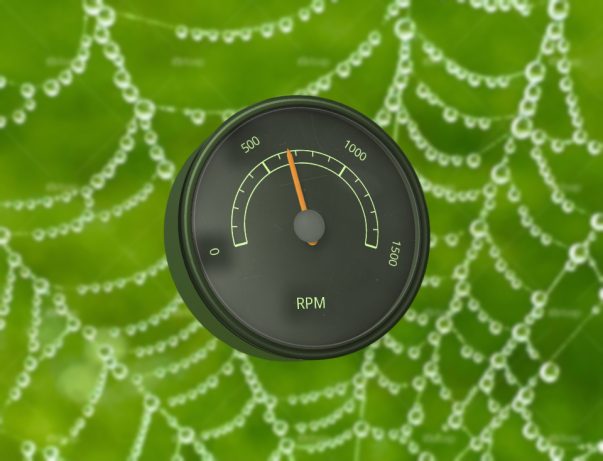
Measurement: 650 rpm
